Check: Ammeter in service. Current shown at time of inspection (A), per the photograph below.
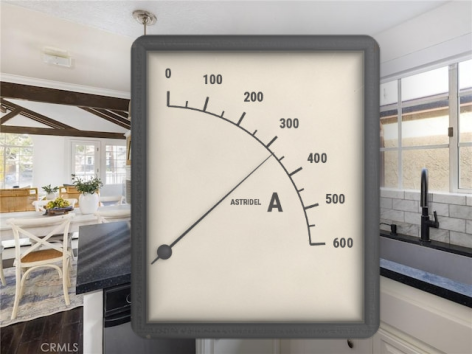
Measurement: 325 A
